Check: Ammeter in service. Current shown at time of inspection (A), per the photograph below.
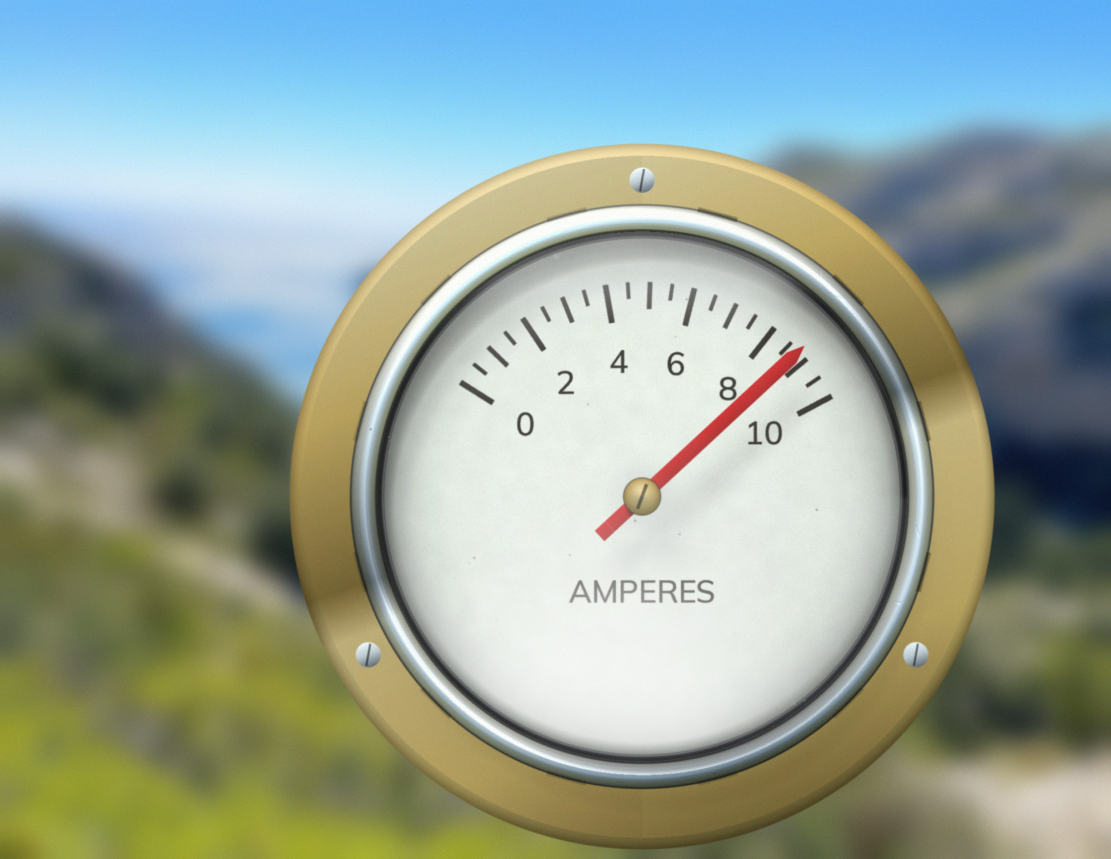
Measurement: 8.75 A
